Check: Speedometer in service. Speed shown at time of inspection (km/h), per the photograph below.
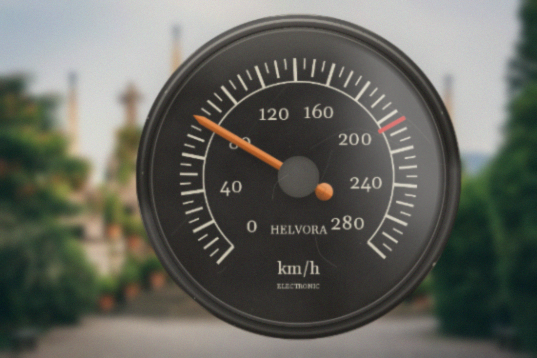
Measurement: 80 km/h
